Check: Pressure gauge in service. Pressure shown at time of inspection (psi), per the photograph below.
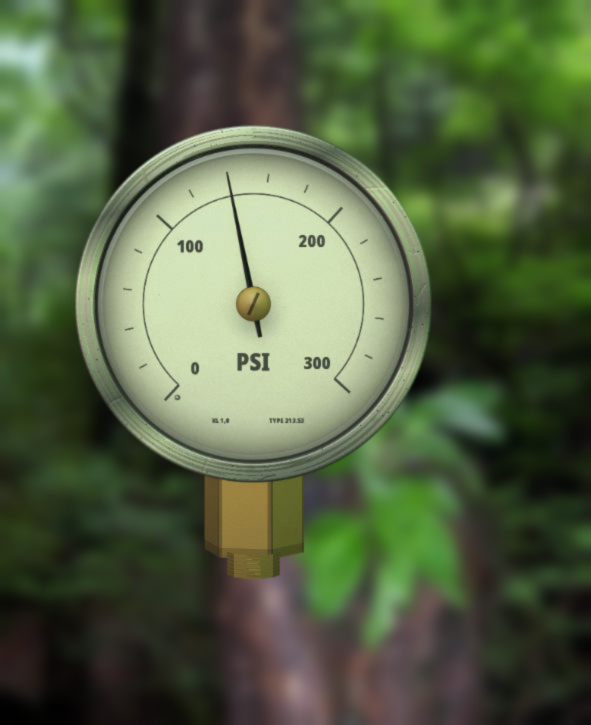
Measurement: 140 psi
